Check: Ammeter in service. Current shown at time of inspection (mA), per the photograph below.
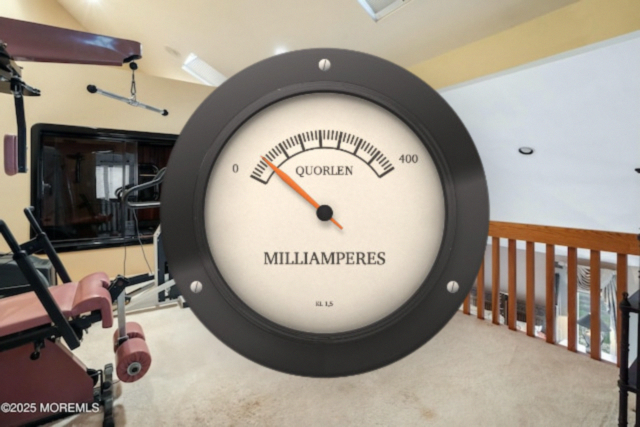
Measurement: 50 mA
